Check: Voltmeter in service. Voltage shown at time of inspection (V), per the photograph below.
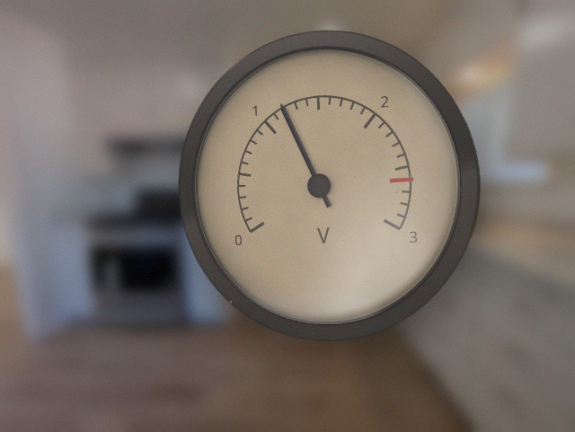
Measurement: 1.2 V
